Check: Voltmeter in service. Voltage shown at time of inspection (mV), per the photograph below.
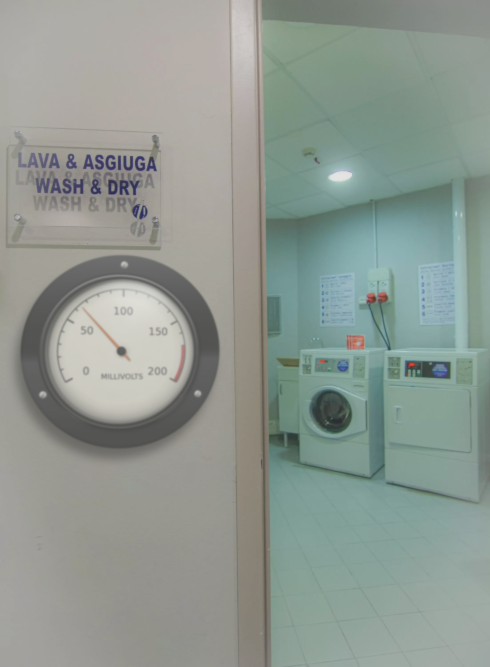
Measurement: 65 mV
